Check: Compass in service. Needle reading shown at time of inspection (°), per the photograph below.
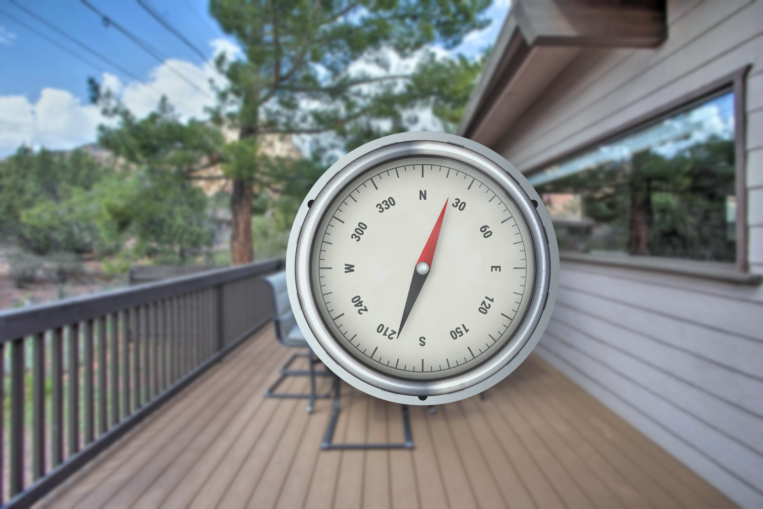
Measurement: 20 °
